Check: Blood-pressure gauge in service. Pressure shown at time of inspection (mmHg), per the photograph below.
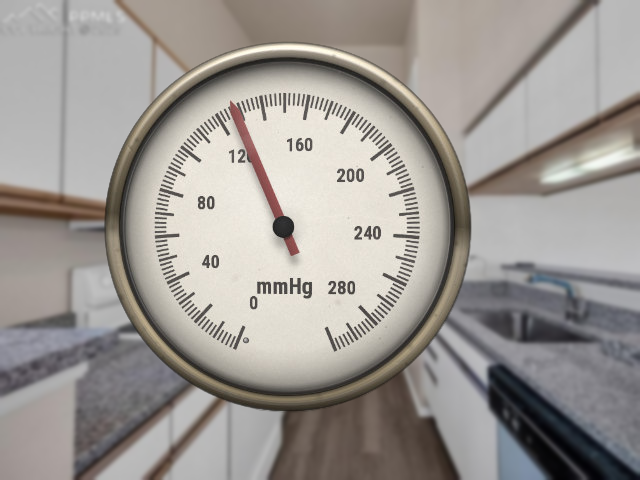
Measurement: 128 mmHg
